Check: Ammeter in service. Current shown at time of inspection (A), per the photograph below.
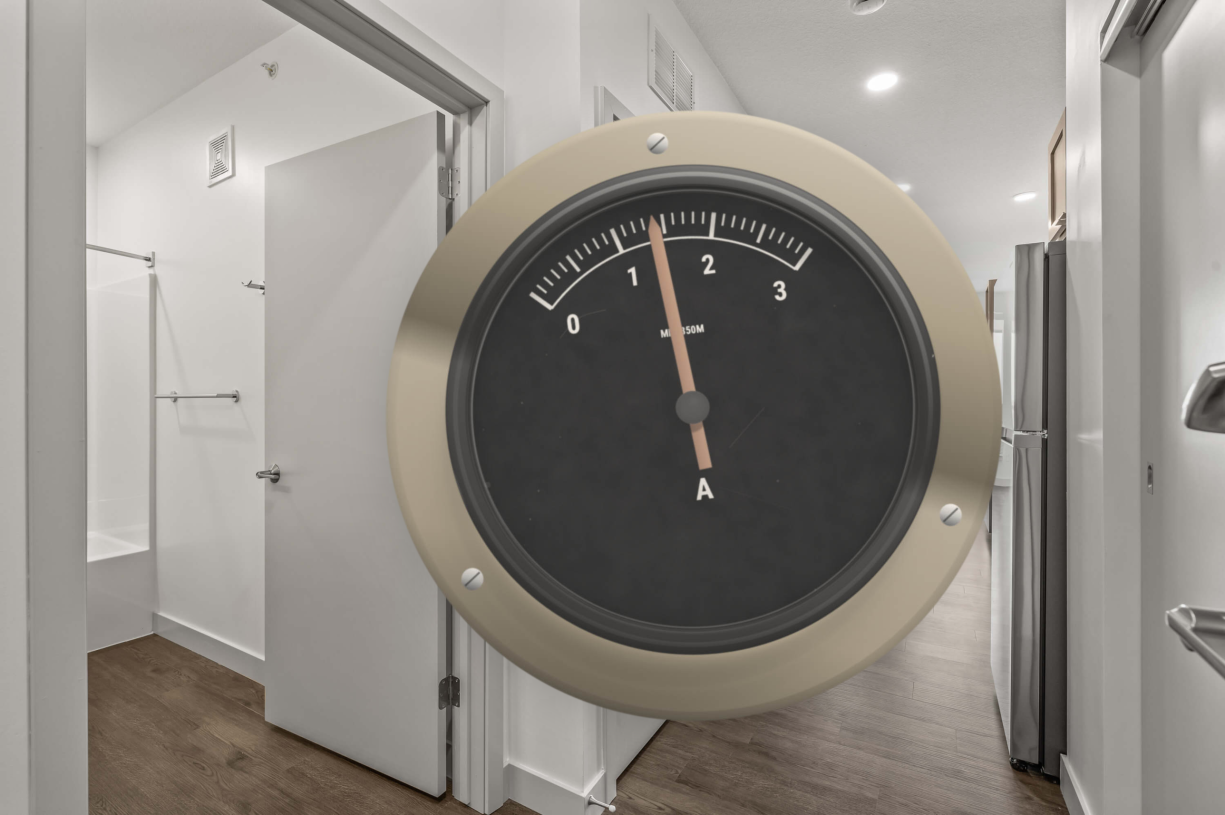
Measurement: 1.4 A
